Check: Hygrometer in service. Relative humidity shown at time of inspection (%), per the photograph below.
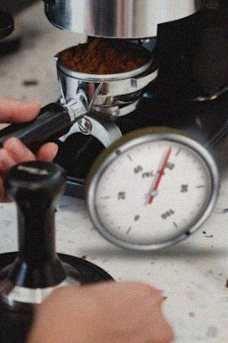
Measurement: 56 %
